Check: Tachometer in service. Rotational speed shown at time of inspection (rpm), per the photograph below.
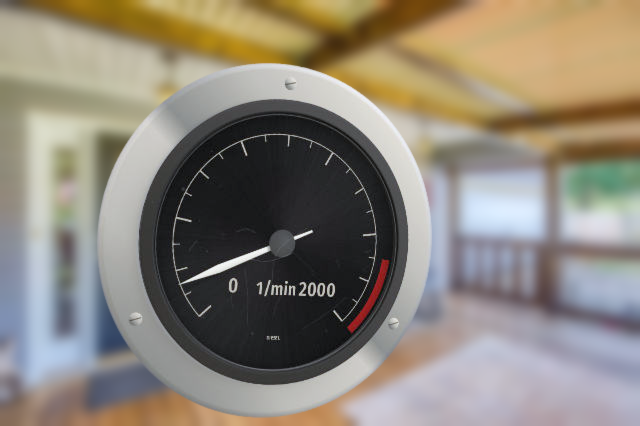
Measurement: 150 rpm
